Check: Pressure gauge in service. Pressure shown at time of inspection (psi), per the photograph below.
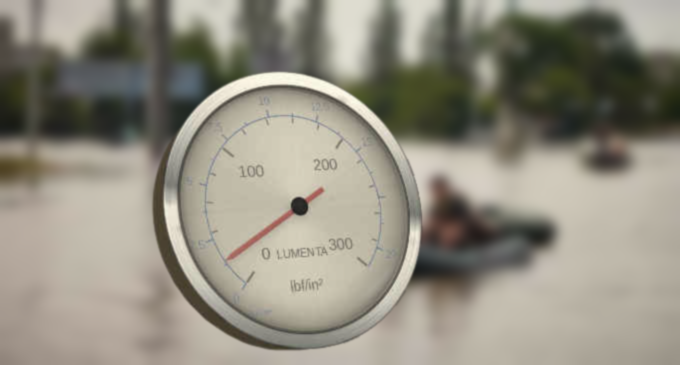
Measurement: 20 psi
